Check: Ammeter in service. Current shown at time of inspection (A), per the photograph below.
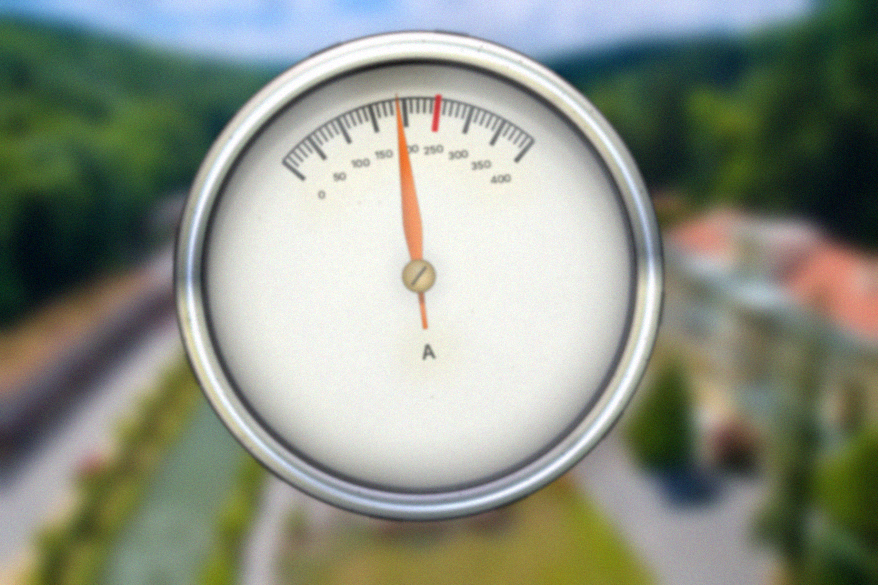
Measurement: 190 A
